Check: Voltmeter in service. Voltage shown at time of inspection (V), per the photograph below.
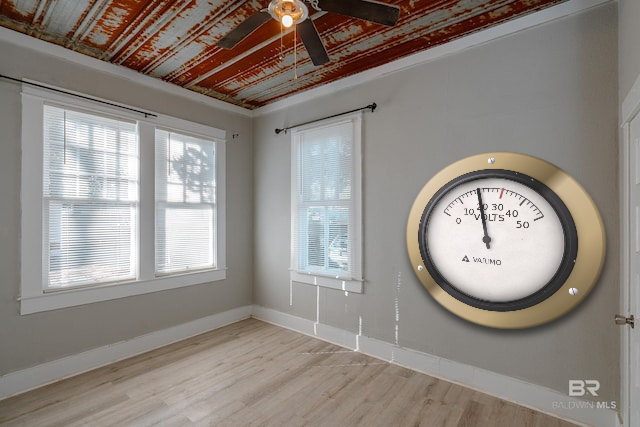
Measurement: 20 V
